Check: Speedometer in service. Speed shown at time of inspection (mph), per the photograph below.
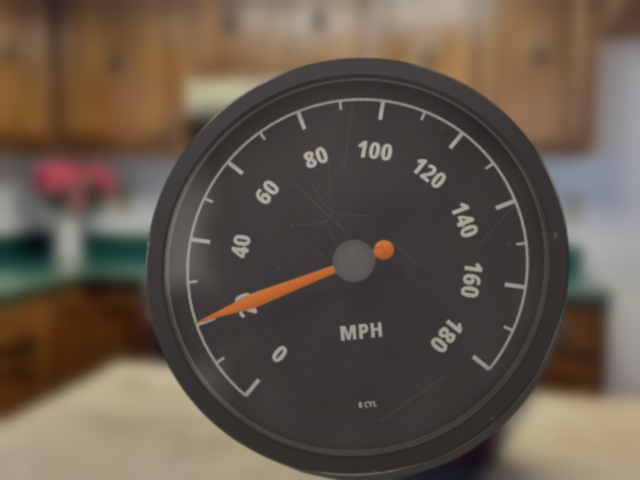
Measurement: 20 mph
